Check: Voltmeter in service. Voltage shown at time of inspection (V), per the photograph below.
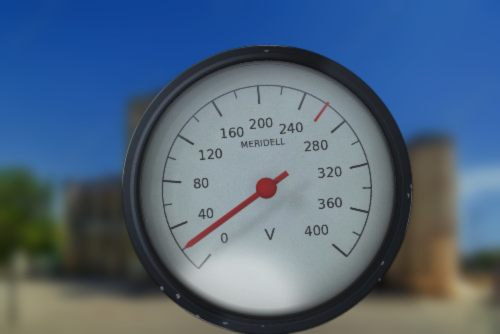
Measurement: 20 V
